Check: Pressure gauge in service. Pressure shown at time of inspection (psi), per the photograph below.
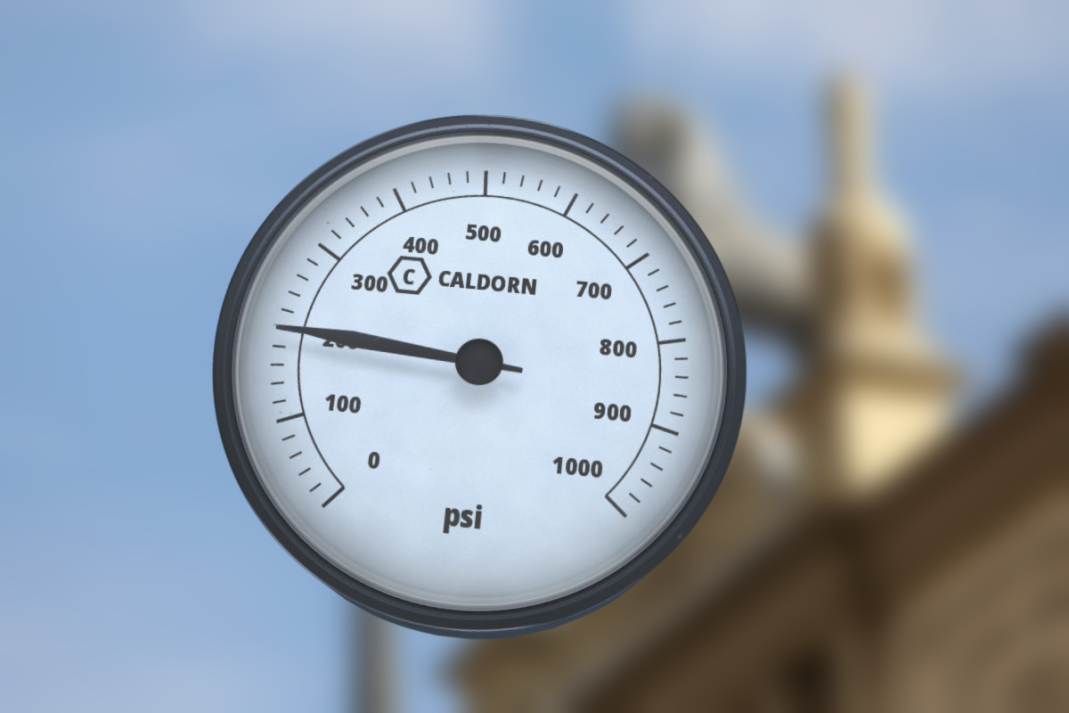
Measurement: 200 psi
